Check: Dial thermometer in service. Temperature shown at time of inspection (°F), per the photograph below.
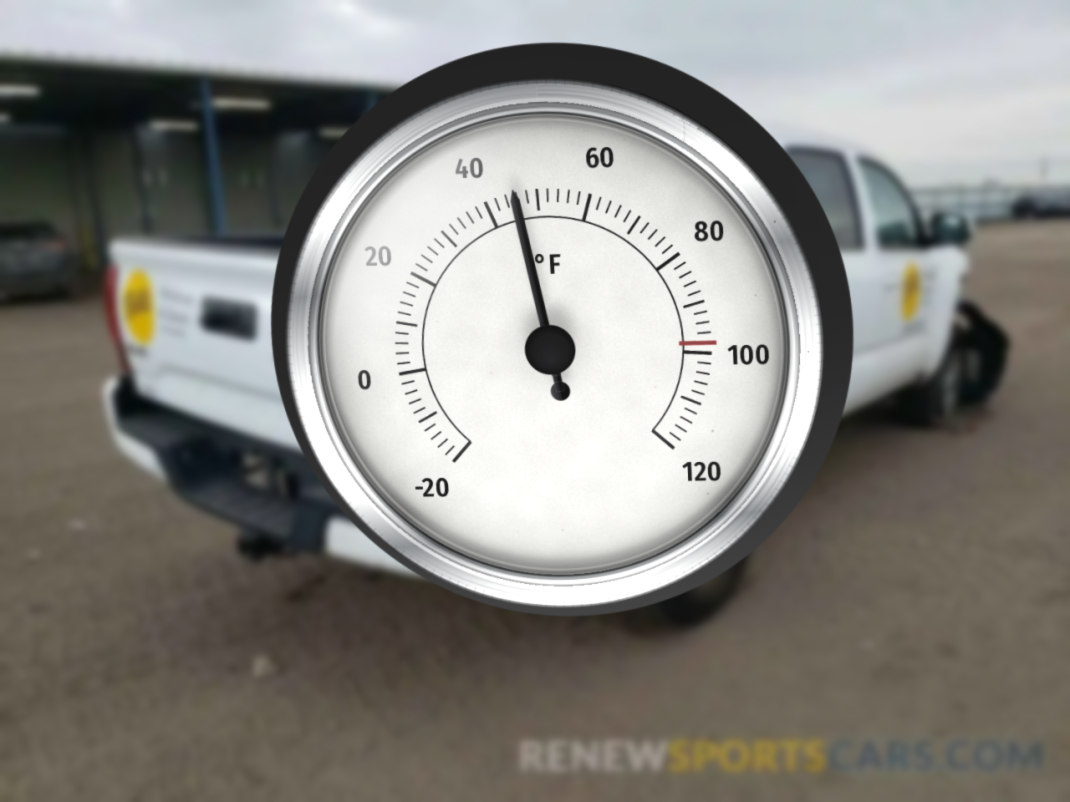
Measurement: 46 °F
